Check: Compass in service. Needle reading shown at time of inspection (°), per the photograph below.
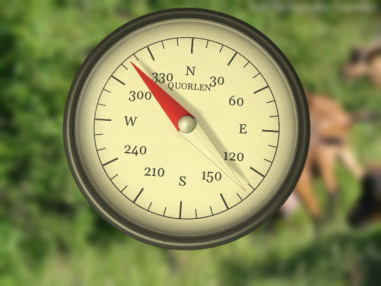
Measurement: 315 °
